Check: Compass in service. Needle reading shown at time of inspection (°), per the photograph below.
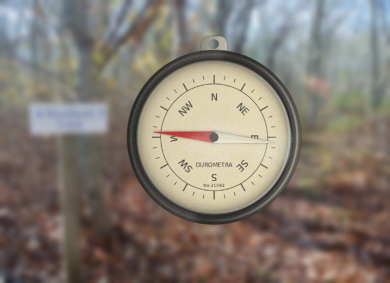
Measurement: 275 °
